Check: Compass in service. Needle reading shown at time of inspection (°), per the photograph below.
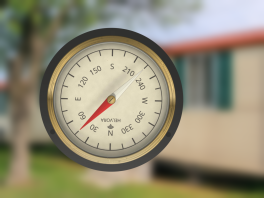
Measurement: 45 °
